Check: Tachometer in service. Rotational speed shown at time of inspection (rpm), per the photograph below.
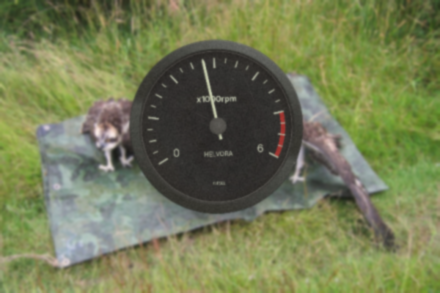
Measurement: 2750 rpm
